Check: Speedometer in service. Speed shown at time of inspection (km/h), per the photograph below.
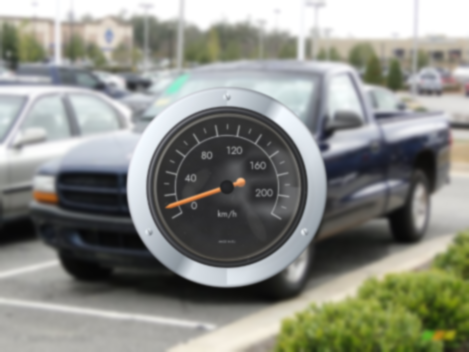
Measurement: 10 km/h
